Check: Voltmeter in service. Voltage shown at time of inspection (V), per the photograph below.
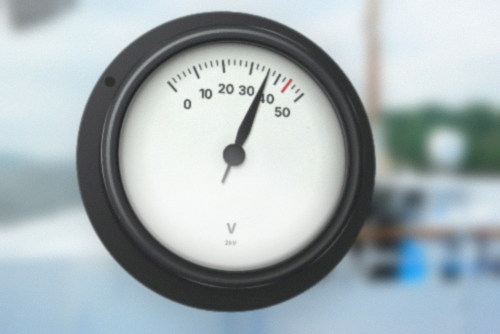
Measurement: 36 V
